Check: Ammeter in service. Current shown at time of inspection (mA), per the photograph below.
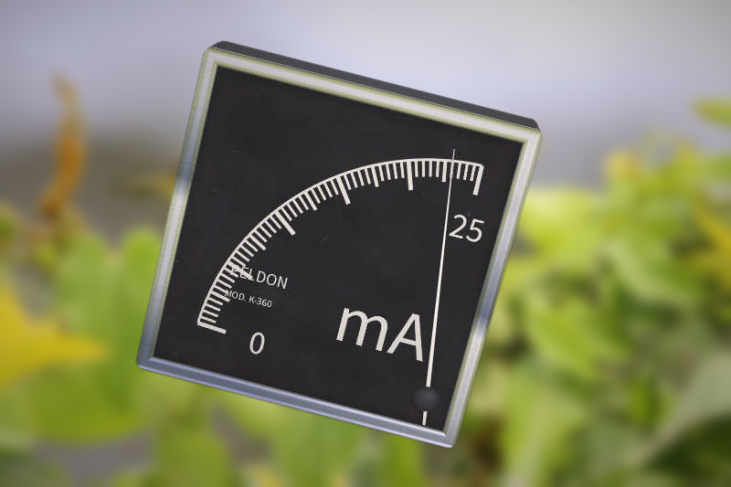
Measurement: 23 mA
